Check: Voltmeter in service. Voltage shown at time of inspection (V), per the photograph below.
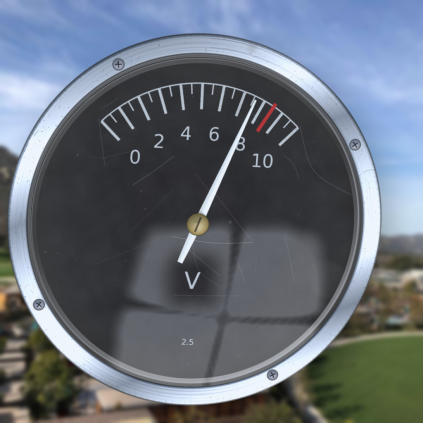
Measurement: 7.5 V
